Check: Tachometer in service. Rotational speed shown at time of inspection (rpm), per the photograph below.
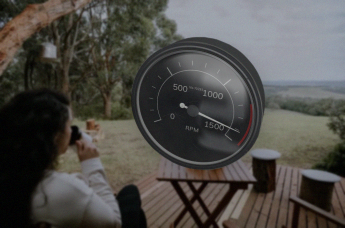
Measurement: 1400 rpm
